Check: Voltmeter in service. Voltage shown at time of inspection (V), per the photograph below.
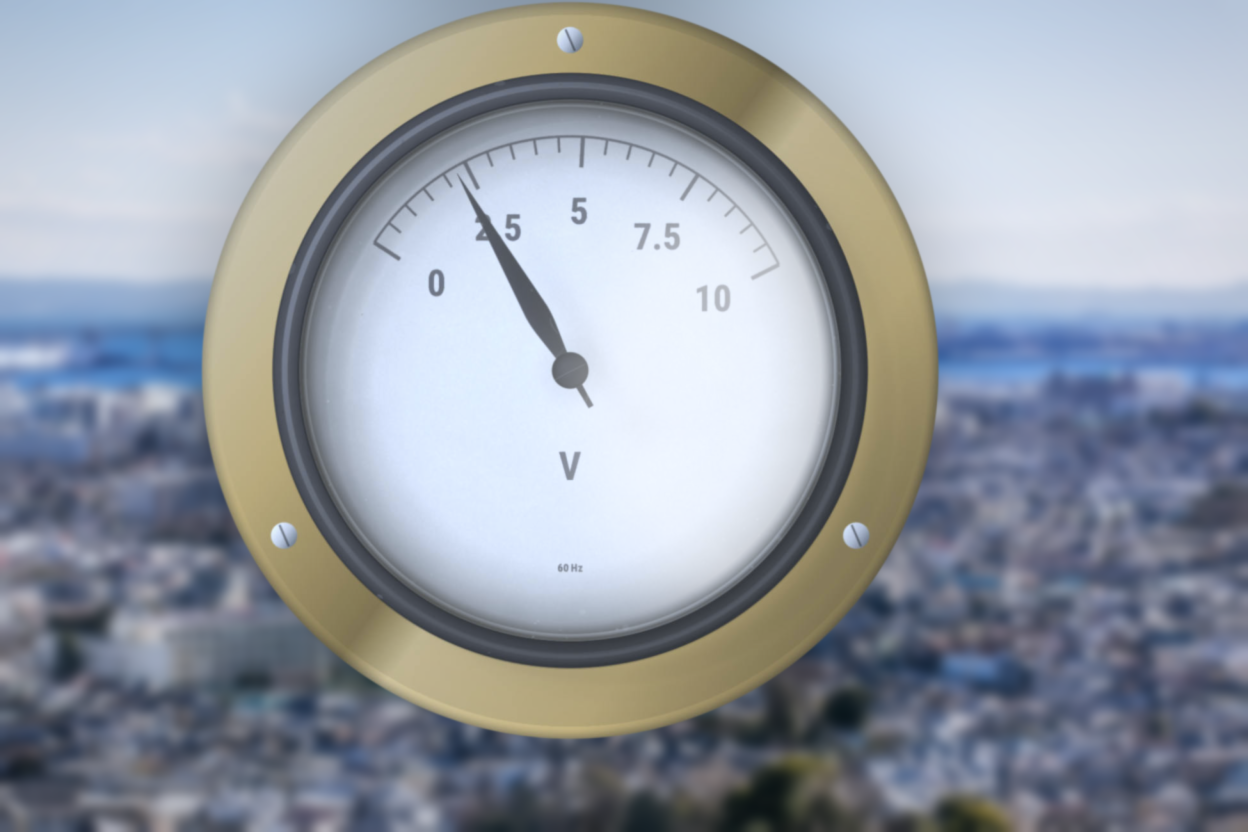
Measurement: 2.25 V
